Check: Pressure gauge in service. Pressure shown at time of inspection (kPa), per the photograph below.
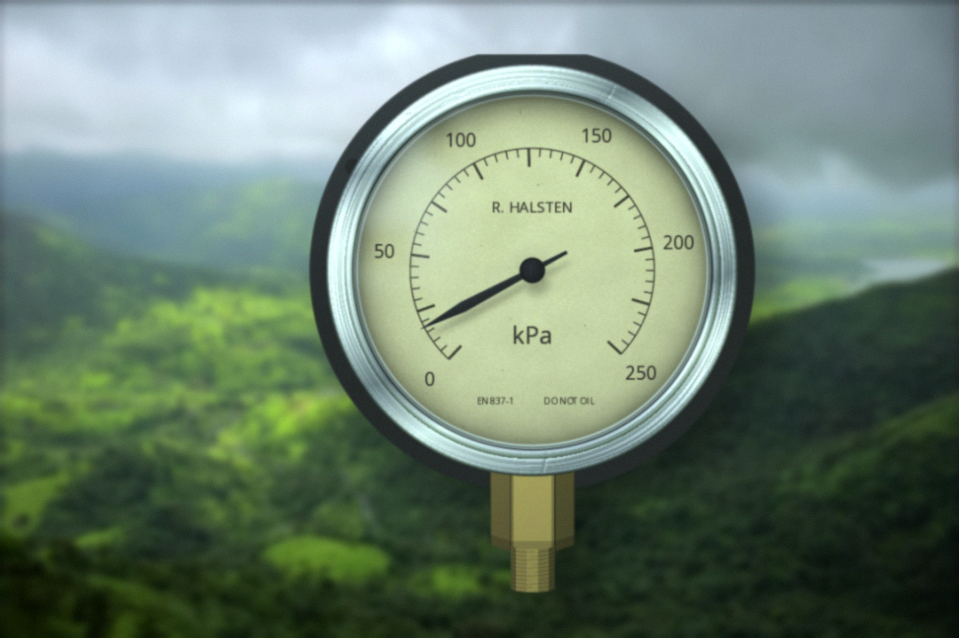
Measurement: 17.5 kPa
